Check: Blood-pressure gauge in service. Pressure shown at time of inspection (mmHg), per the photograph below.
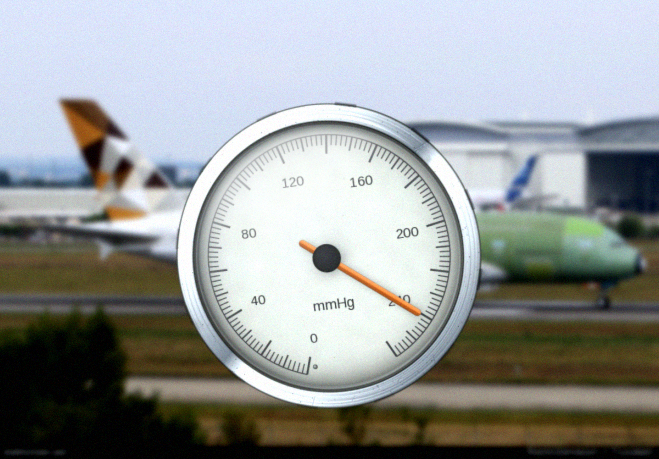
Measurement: 240 mmHg
